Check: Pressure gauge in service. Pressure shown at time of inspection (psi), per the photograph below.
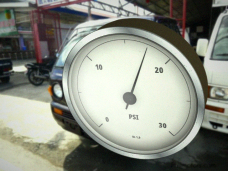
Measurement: 17.5 psi
